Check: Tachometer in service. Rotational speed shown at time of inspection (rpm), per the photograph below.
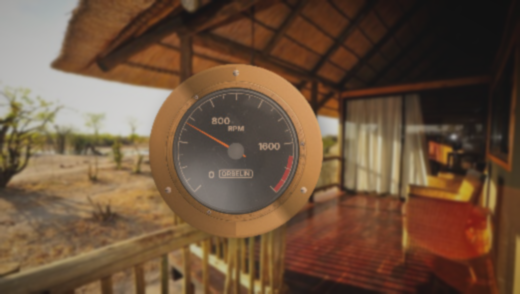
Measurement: 550 rpm
